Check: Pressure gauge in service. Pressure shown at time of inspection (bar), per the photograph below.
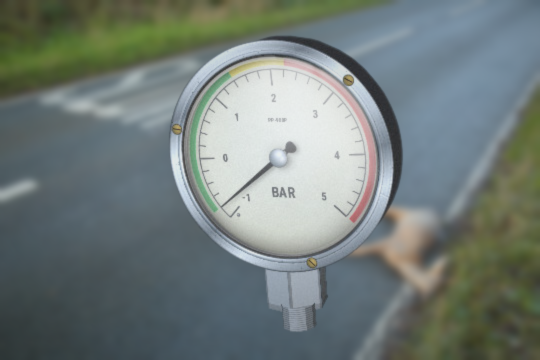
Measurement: -0.8 bar
